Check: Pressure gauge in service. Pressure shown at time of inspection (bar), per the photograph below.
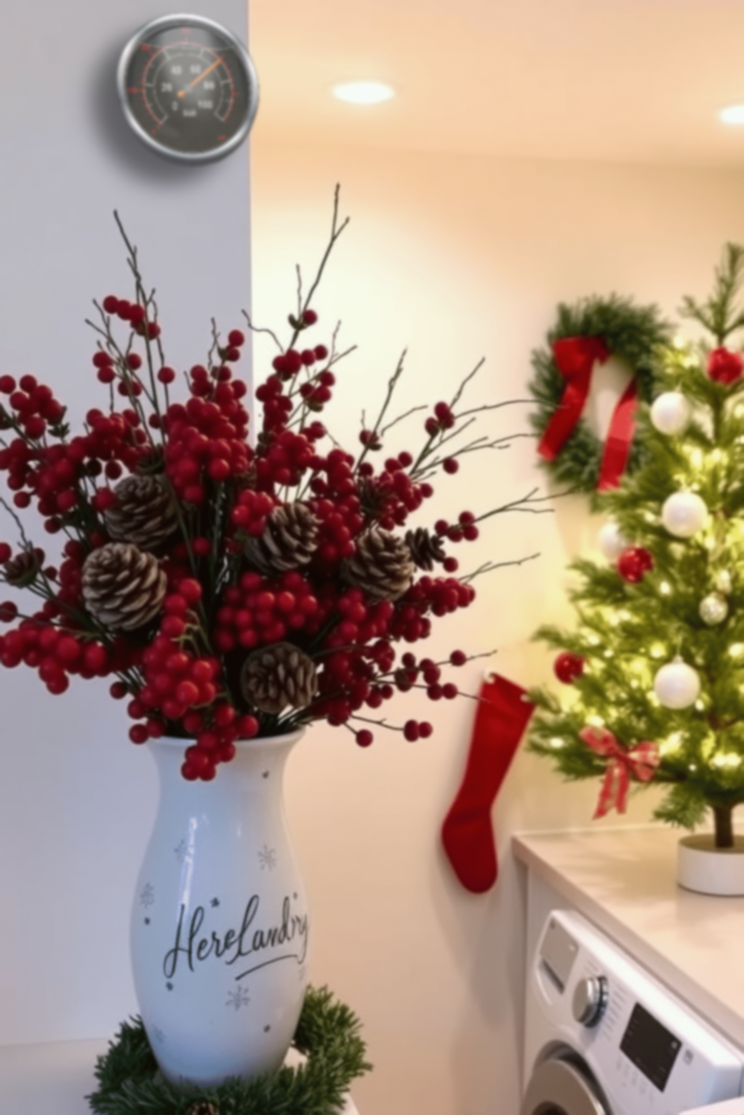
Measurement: 70 bar
